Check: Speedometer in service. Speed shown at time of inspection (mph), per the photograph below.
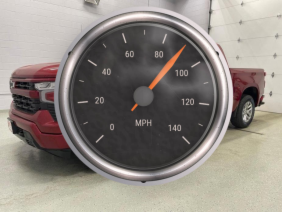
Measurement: 90 mph
